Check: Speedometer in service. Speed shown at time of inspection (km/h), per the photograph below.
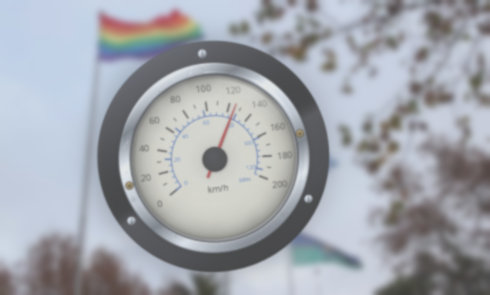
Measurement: 125 km/h
